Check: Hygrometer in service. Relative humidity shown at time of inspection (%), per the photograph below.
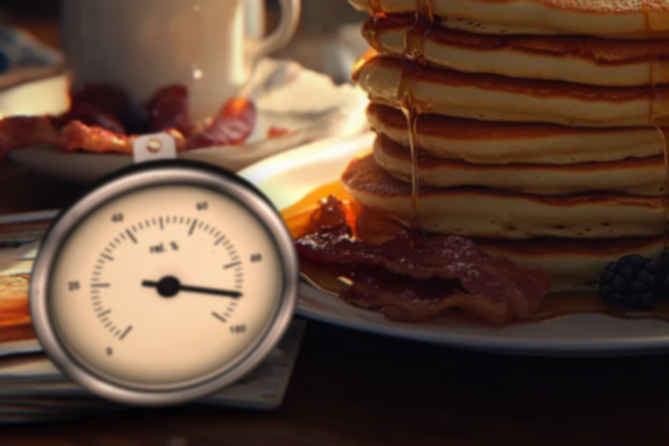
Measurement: 90 %
